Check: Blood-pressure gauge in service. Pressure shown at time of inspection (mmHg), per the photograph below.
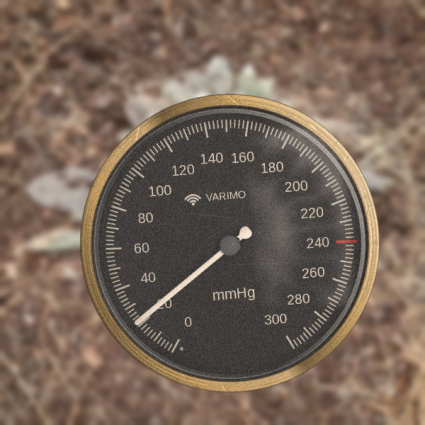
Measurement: 22 mmHg
